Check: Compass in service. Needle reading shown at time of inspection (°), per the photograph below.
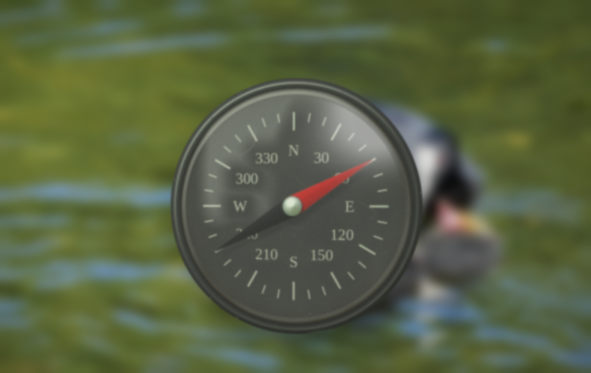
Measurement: 60 °
